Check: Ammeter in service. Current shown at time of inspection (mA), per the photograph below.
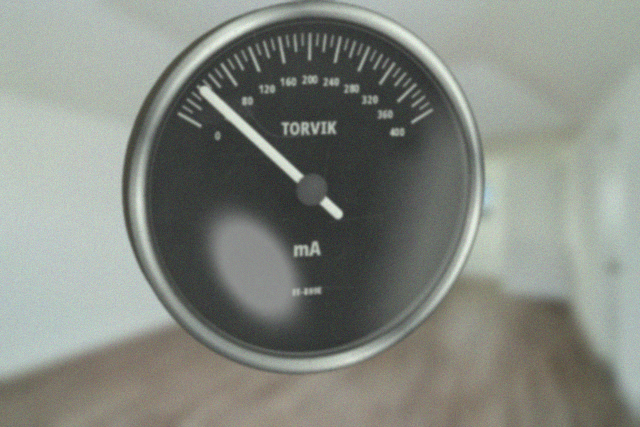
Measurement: 40 mA
